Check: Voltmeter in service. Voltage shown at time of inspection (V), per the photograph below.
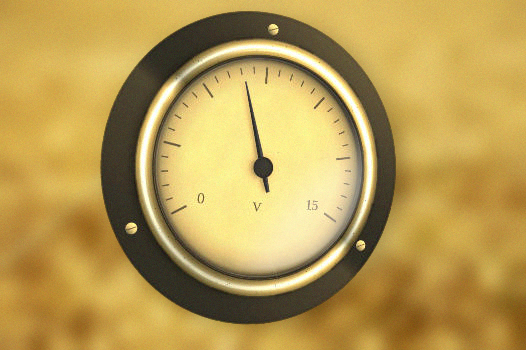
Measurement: 6.5 V
